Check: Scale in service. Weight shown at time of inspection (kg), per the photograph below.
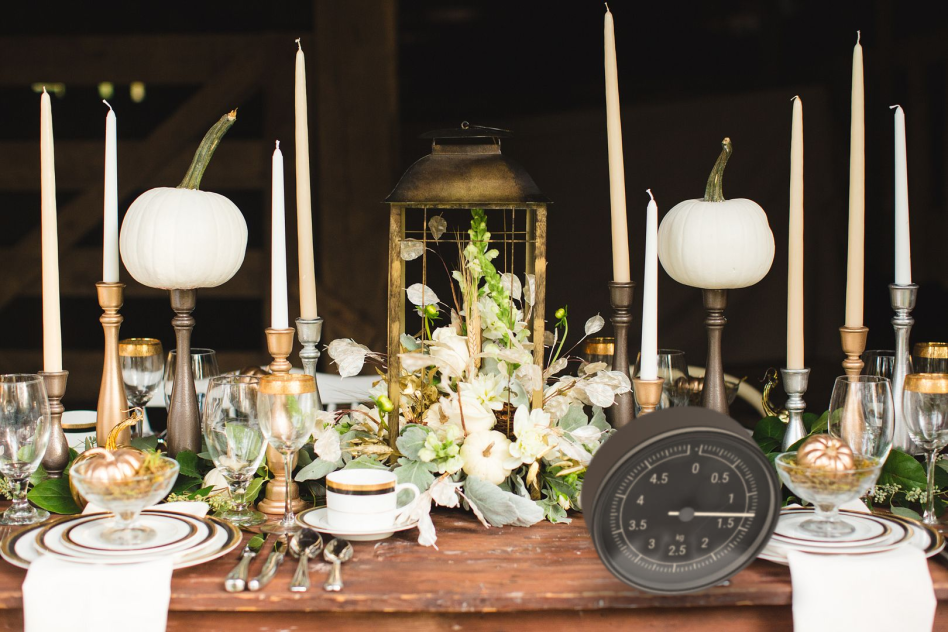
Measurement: 1.25 kg
